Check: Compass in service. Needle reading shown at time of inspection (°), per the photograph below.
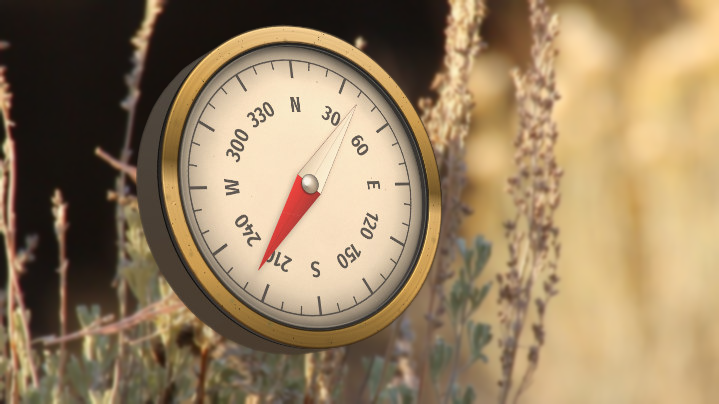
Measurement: 220 °
